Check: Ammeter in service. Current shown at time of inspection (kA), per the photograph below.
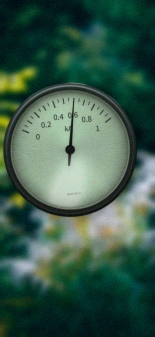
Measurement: 0.6 kA
